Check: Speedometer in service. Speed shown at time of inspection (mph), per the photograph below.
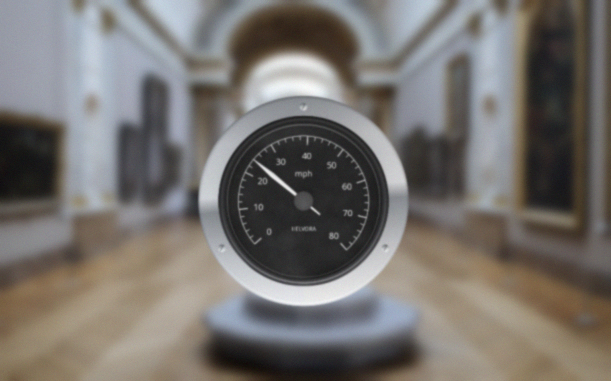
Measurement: 24 mph
